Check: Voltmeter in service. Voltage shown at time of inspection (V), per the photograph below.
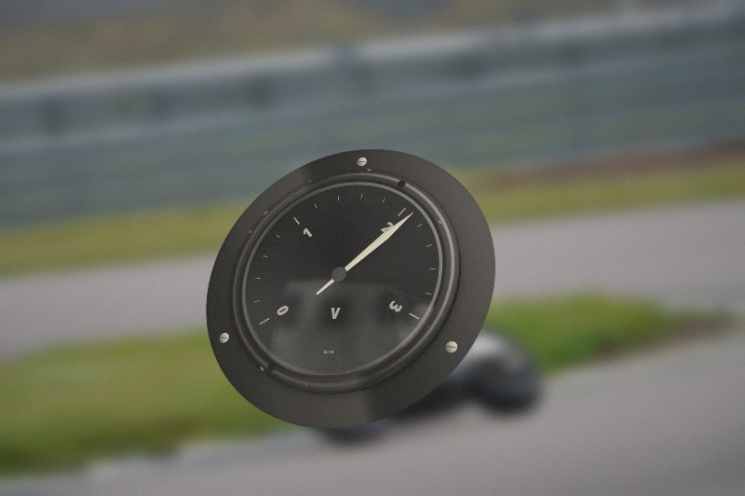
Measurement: 2.1 V
